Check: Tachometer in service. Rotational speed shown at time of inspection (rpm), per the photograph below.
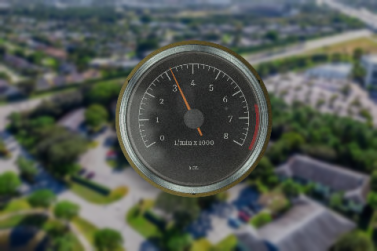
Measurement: 3200 rpm
